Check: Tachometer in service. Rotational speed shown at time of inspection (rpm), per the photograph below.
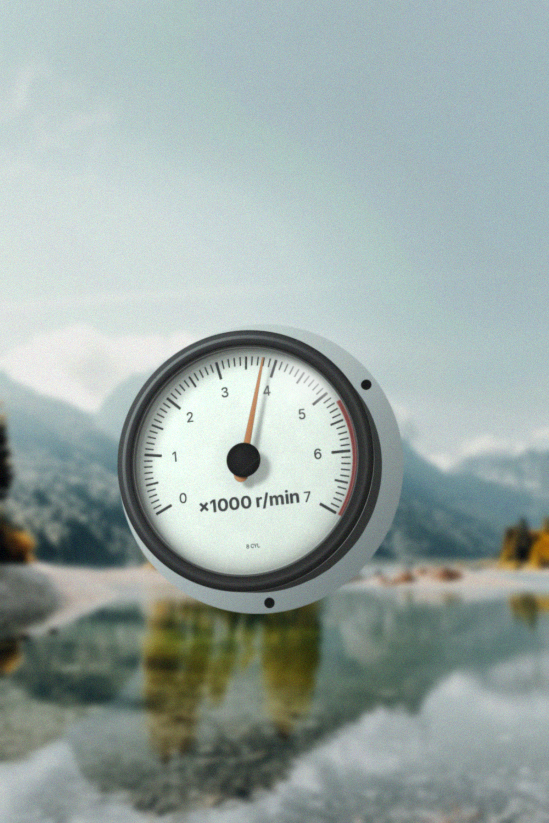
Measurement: 3800 rpm
